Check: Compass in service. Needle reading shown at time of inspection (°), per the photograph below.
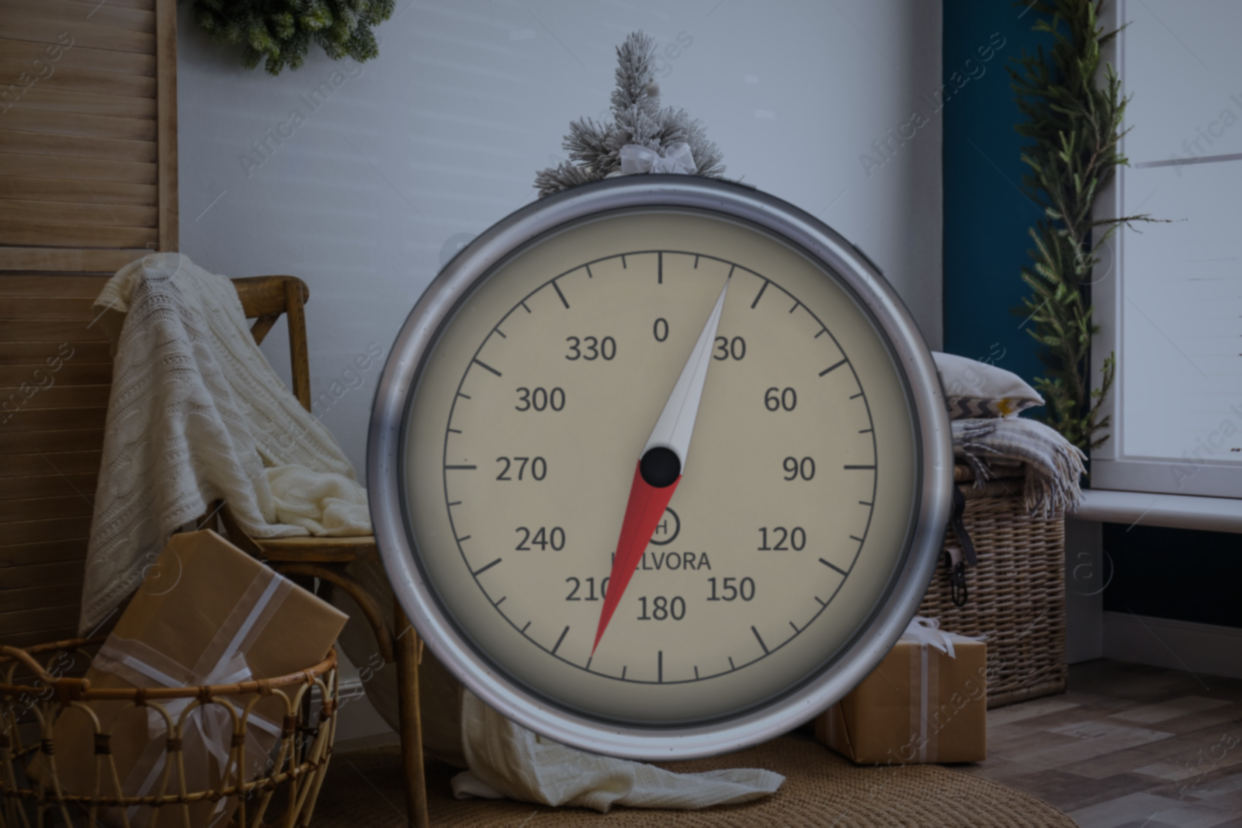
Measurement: 200 °
